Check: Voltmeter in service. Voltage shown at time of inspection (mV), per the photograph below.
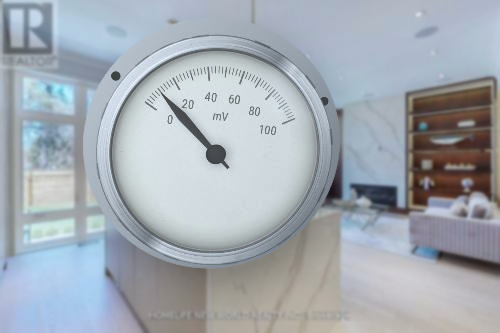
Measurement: 10 mV
